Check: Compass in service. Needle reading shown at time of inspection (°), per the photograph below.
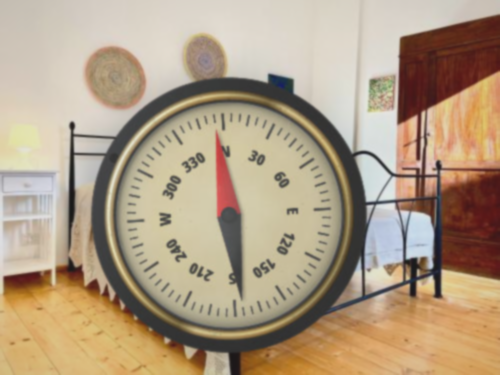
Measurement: 355 °
